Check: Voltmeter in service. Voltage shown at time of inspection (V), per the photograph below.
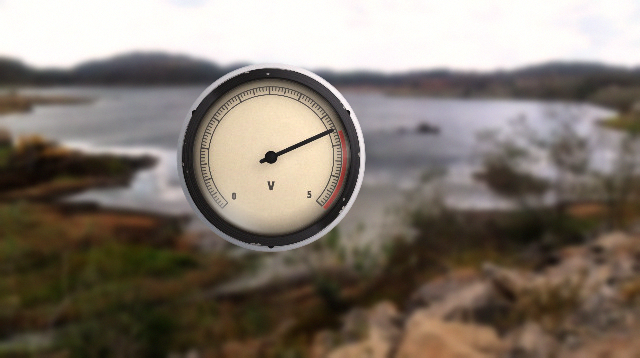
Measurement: 3.75 V
